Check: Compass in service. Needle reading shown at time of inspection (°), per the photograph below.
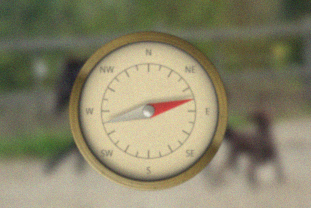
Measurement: 75 °
